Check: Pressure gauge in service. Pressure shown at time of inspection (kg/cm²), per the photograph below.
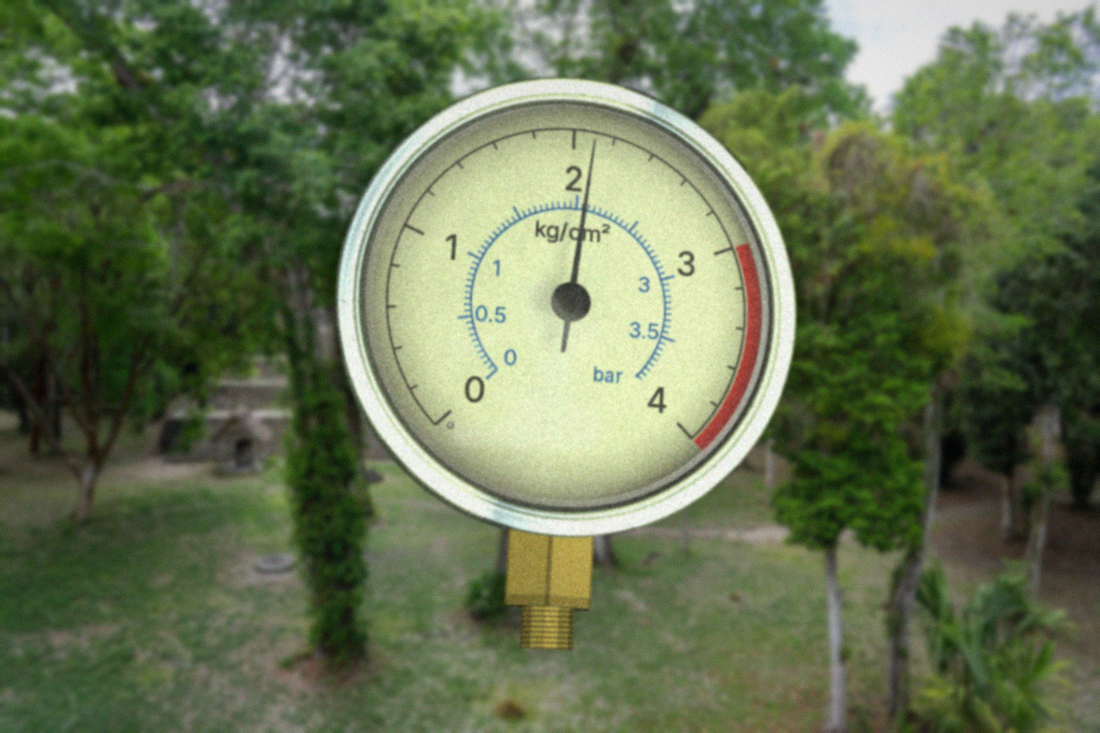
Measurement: 2.1 kg/cm²
